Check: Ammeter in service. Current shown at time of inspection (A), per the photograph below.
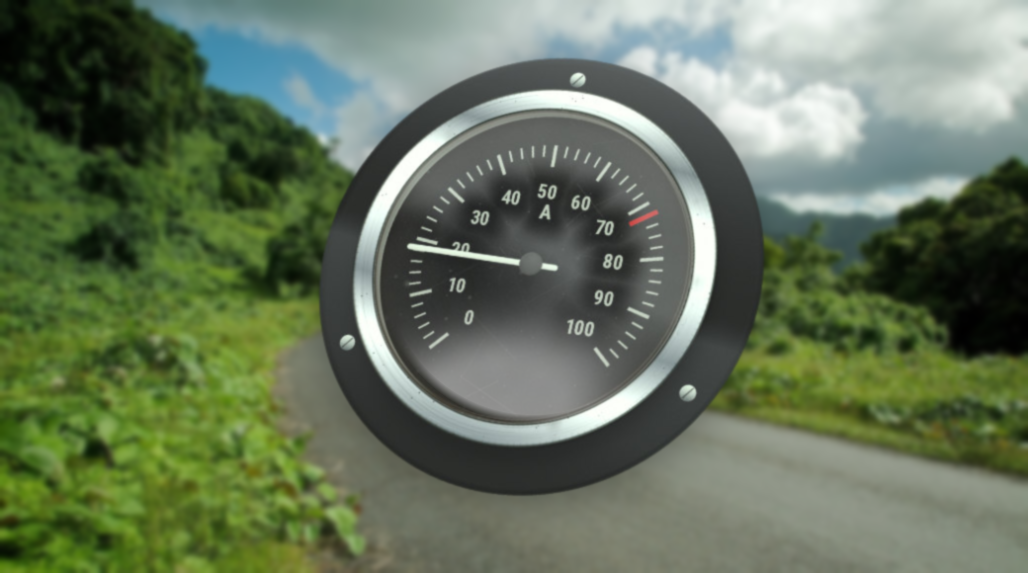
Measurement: 18 A
